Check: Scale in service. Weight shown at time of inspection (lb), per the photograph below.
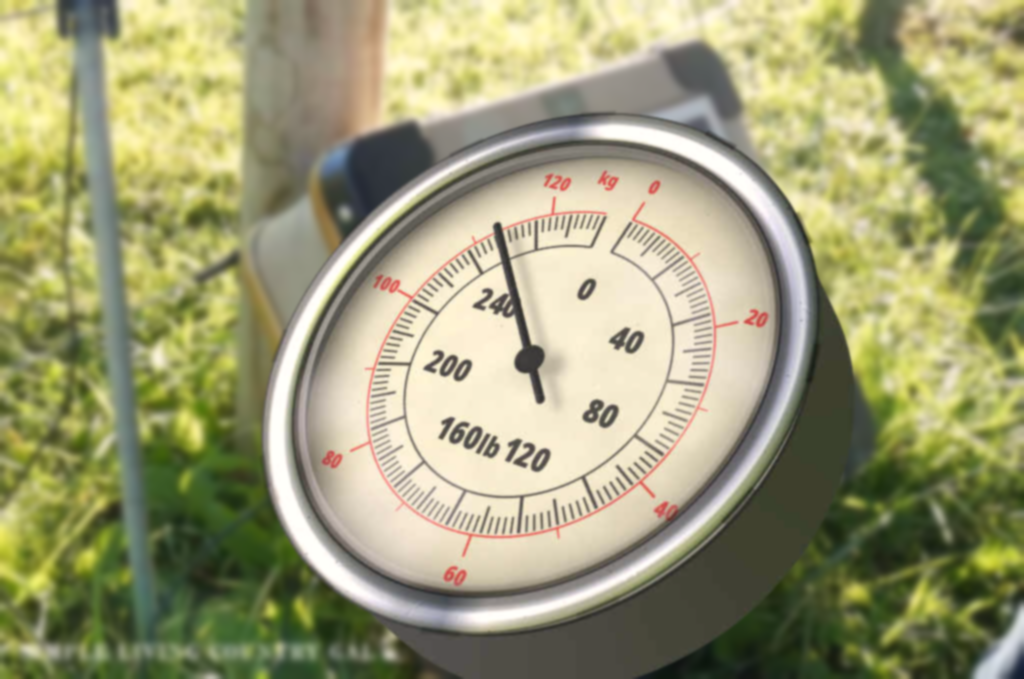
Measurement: 250 lb
